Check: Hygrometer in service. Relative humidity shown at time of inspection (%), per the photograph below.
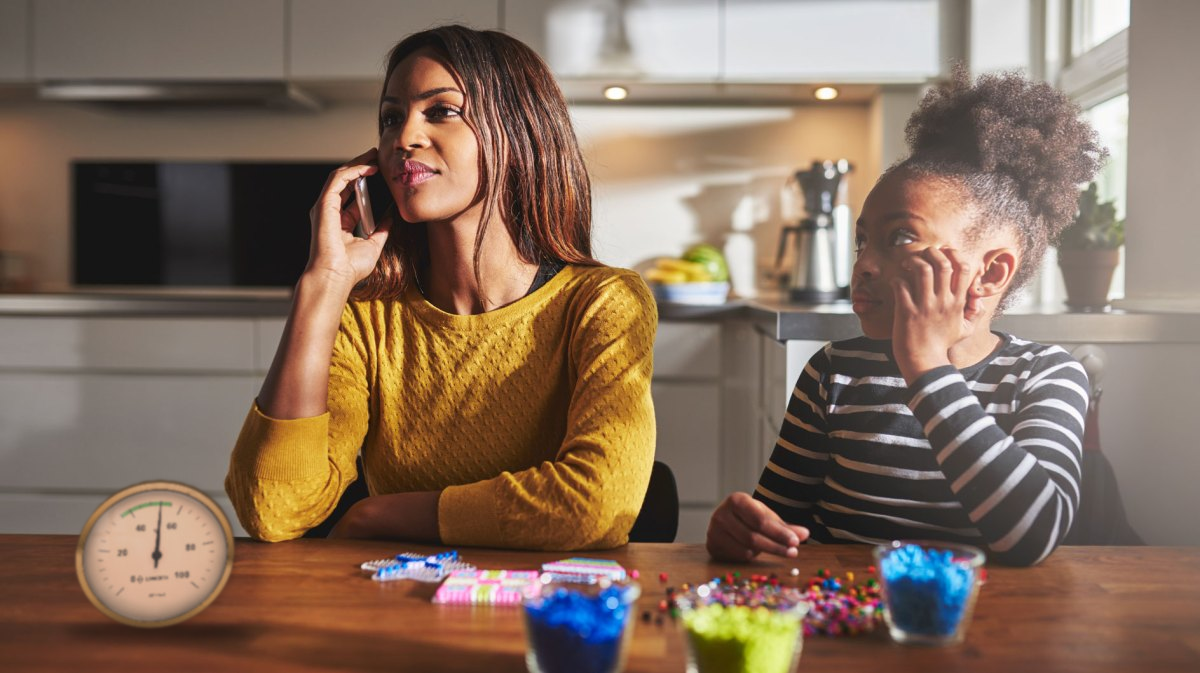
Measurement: 52 %
